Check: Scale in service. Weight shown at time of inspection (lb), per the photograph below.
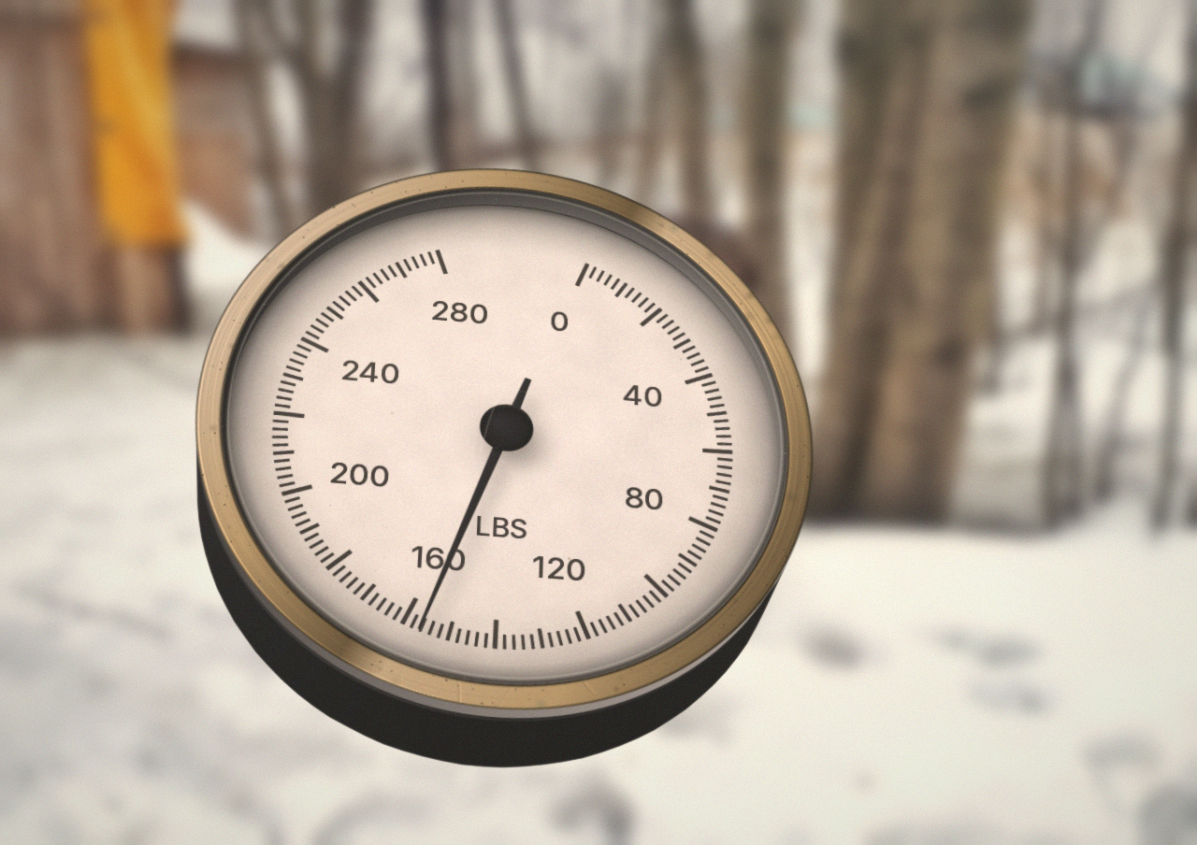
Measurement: 156 lb
